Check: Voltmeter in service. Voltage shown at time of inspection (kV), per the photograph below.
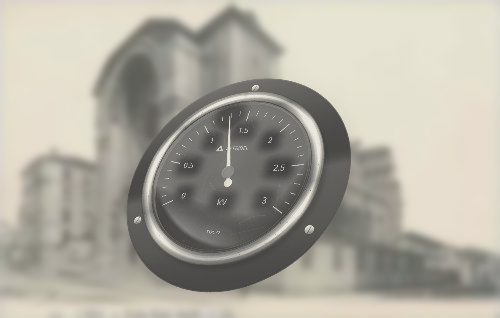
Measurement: 1.3 kV
